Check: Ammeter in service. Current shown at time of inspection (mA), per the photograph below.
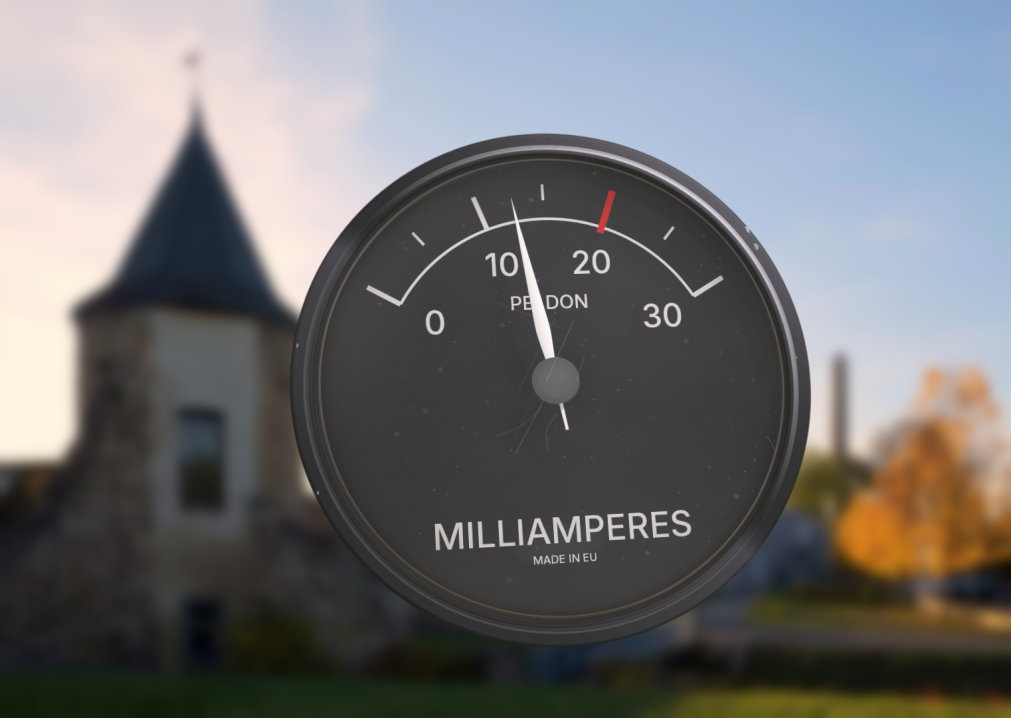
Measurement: 12.5 mA
